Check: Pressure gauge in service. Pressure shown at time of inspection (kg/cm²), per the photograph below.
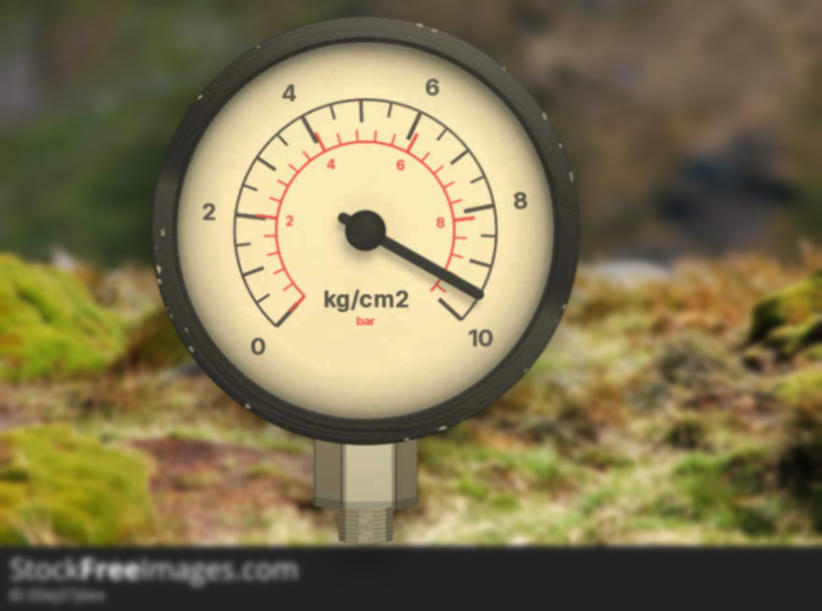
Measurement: 9.5 kg/cm²
